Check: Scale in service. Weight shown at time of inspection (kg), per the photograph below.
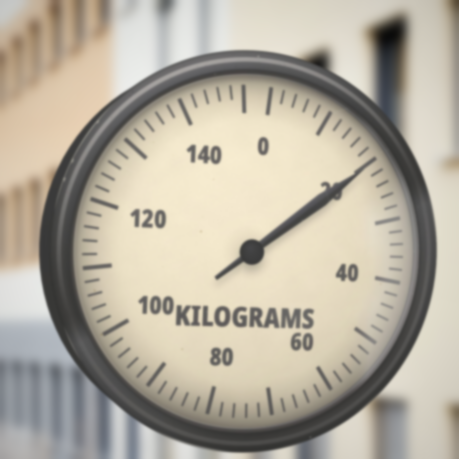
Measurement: 20 kg
